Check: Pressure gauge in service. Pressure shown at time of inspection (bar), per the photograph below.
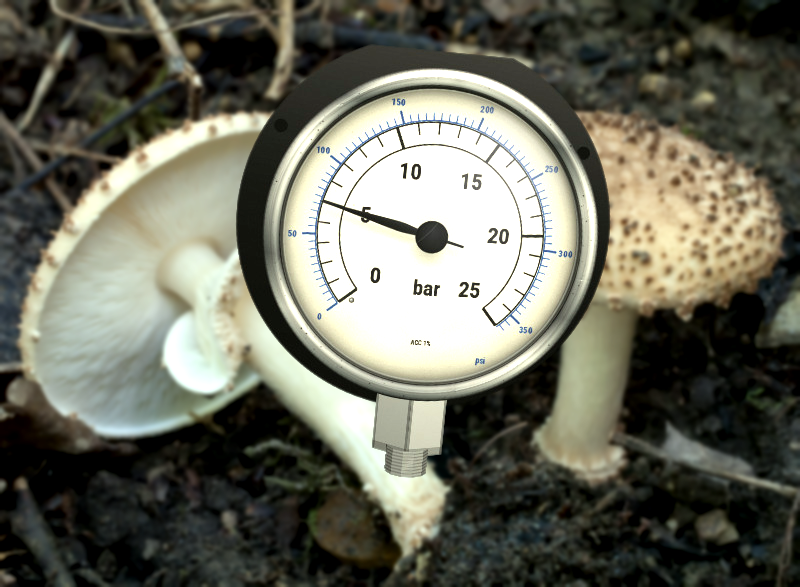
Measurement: 5 bar
